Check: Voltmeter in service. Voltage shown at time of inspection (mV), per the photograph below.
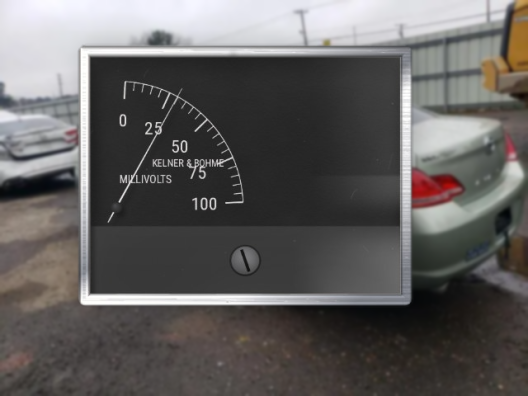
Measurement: 30 mV
